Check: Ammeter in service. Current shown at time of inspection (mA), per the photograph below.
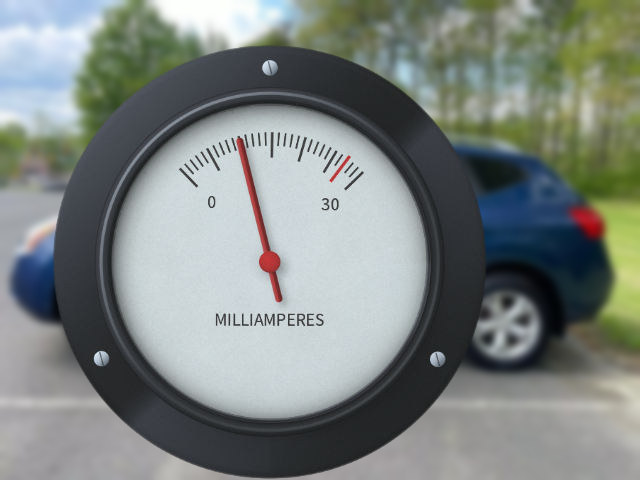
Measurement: 10 mA
